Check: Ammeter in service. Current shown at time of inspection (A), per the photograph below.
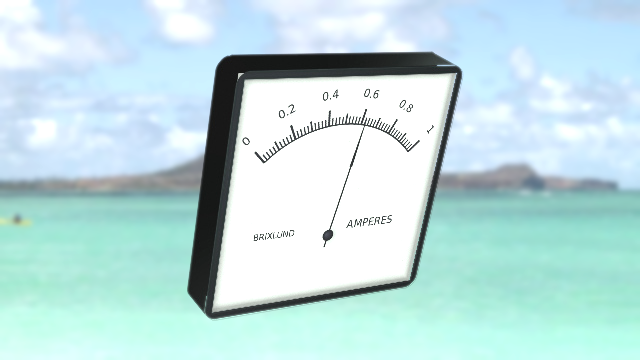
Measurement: 0.6 A
